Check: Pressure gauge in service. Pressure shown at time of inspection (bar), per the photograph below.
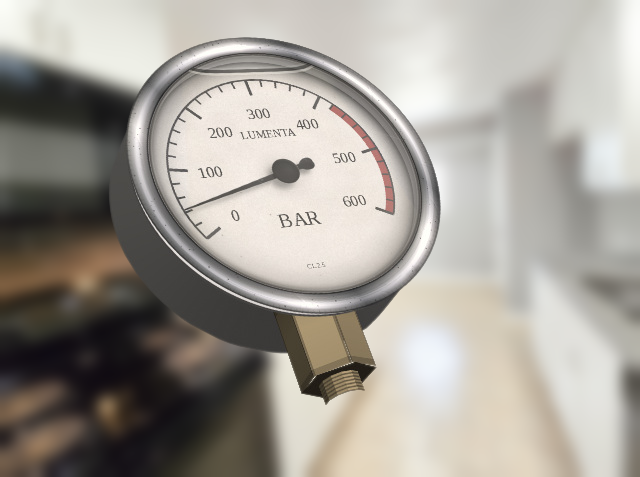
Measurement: 40 bar
